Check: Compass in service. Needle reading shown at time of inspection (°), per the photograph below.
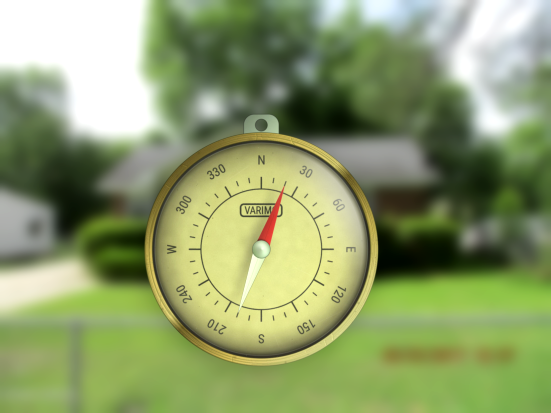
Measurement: 20 °
